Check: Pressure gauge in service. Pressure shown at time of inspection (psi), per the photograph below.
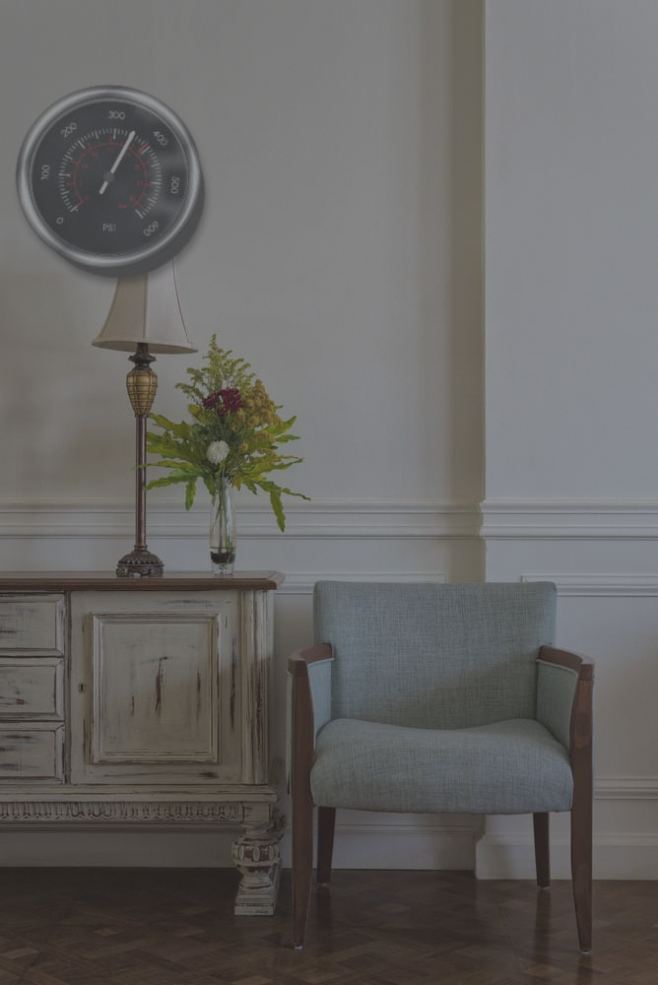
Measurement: 350 psi
